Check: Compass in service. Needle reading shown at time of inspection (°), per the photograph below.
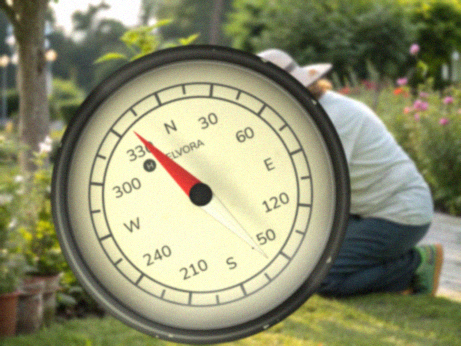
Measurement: 337.5 °
